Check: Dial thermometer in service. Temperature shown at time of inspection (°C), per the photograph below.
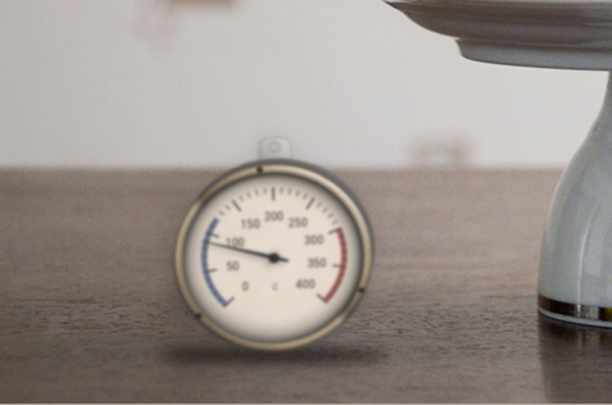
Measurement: 90 °C
